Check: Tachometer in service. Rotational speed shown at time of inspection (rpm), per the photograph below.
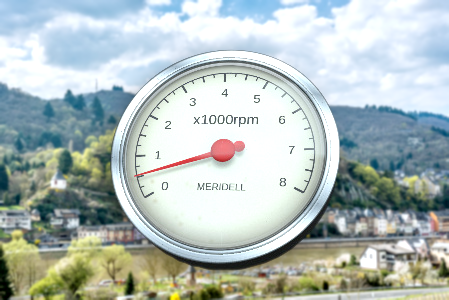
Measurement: 500 rpm
